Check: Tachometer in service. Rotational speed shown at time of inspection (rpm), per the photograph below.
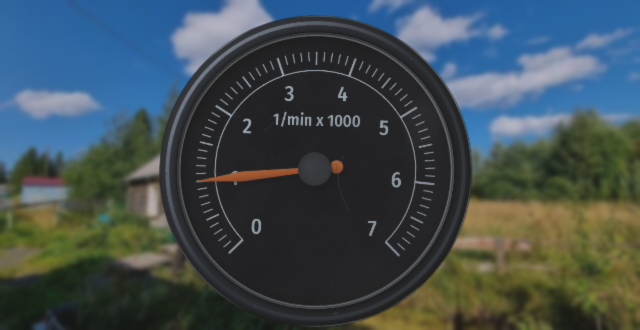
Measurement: 1000 rpm
